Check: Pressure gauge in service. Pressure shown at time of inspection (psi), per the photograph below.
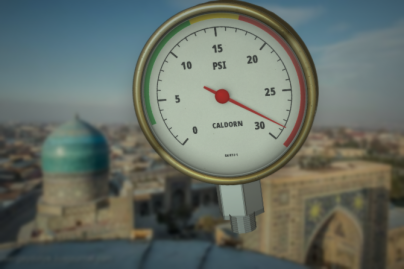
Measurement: 28.5 psi
